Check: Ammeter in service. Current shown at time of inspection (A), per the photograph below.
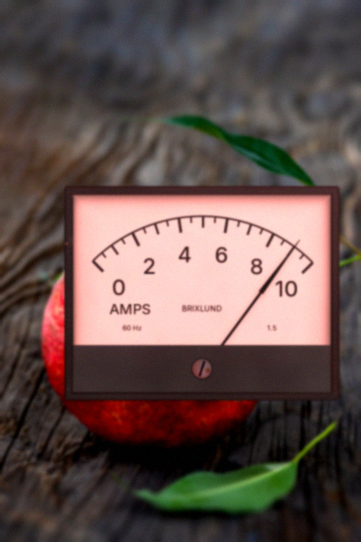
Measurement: 9 A
